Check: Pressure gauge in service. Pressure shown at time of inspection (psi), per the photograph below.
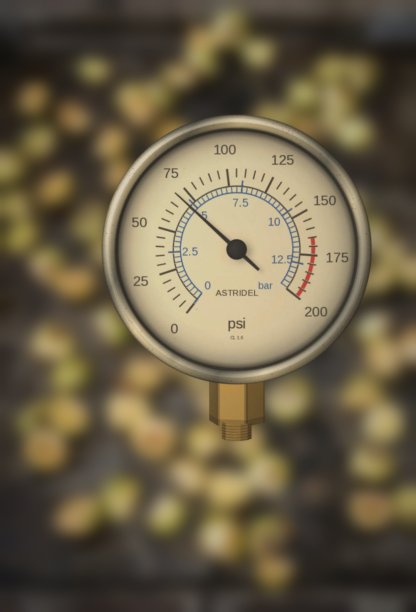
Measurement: 70 psi
